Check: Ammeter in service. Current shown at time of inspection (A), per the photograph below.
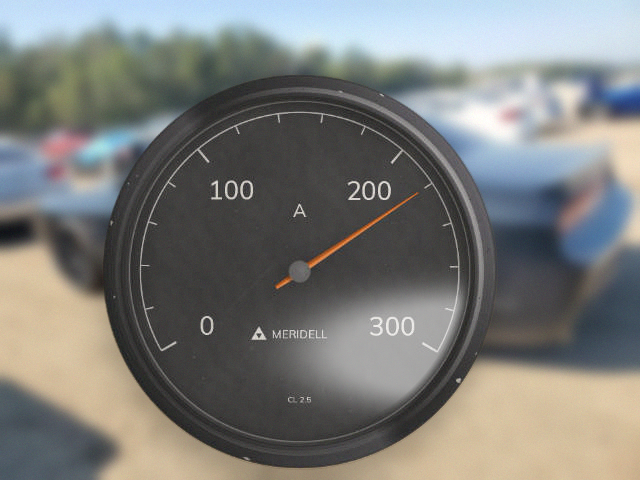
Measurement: 220 A
